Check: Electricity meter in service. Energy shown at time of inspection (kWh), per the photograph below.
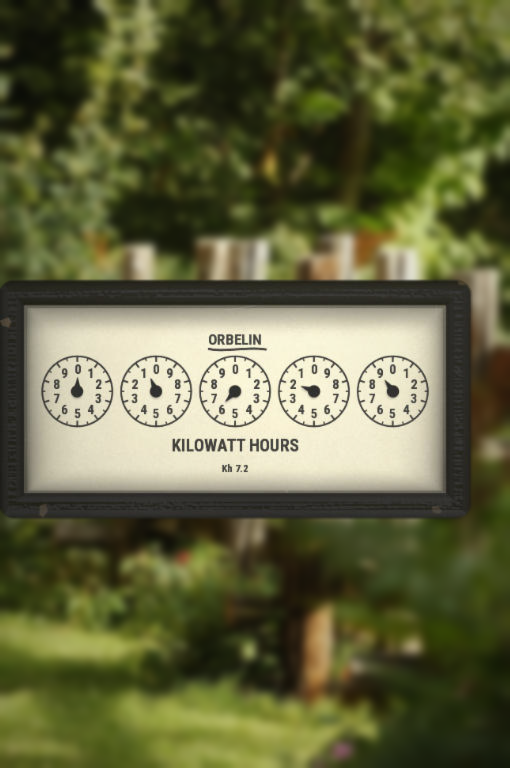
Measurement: 619 kWh
